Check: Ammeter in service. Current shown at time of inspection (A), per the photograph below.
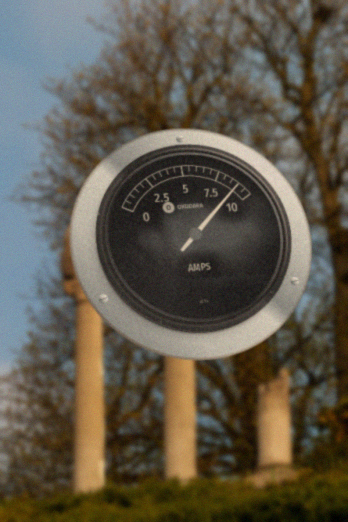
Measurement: 9 A
